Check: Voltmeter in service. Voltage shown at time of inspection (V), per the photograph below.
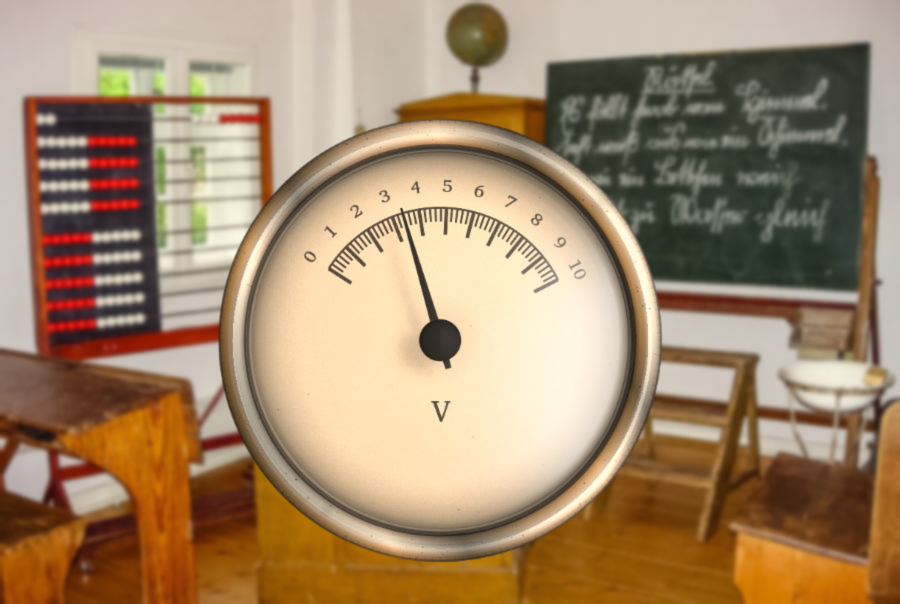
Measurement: 3.4 V
